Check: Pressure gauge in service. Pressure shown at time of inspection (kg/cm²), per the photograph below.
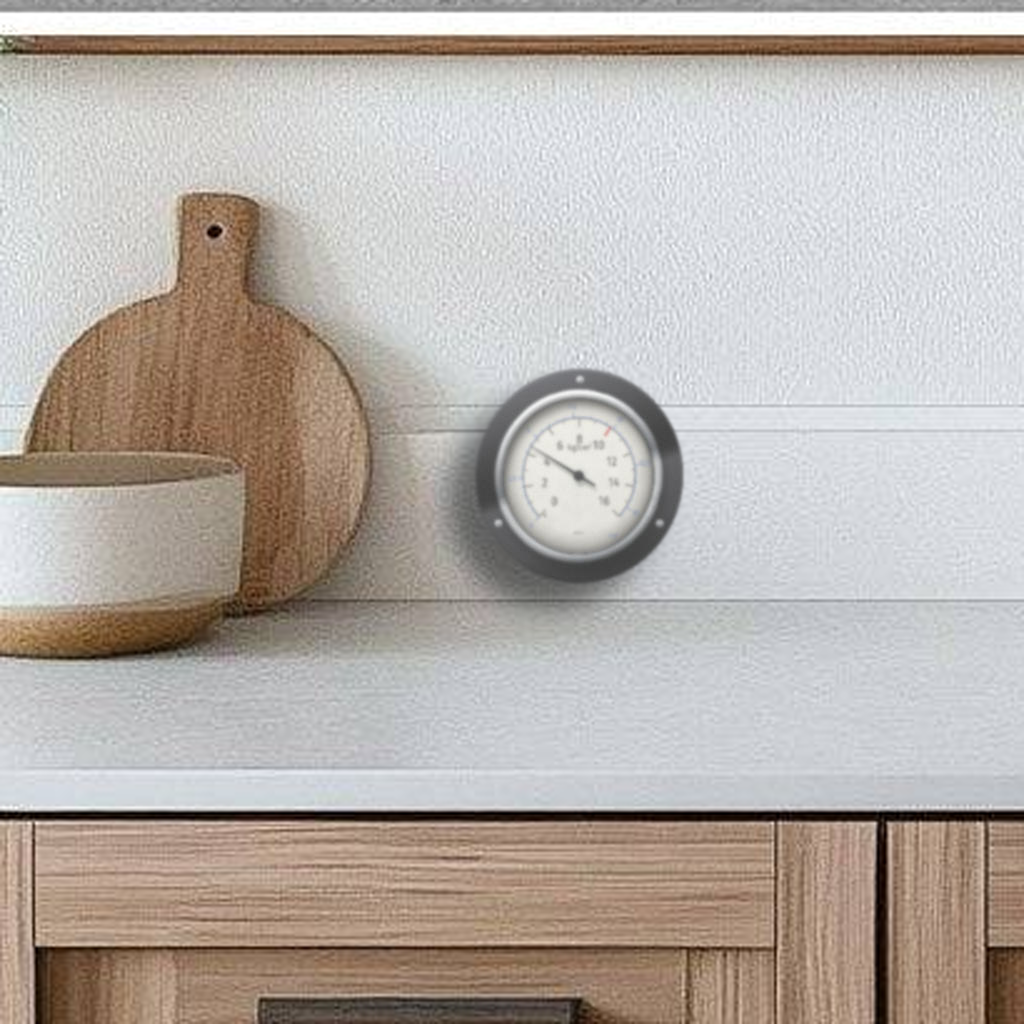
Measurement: 4.5 kg/cm²
